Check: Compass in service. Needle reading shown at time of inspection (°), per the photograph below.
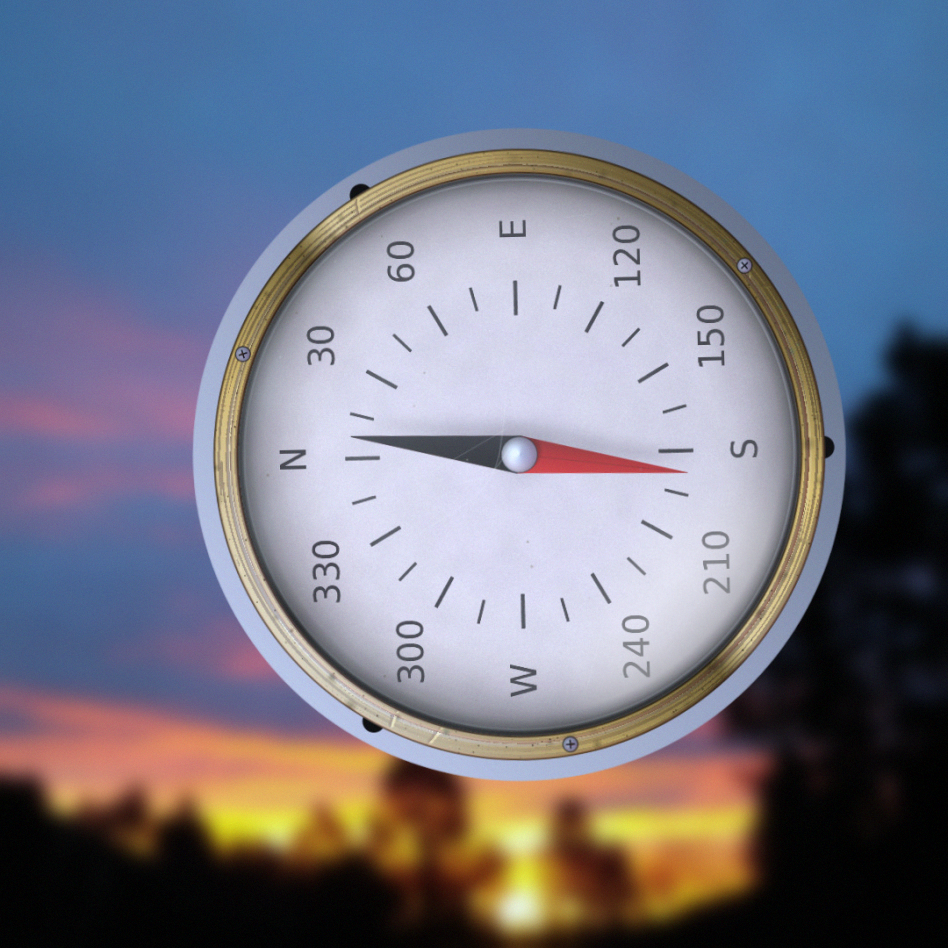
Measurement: 187.5 °
